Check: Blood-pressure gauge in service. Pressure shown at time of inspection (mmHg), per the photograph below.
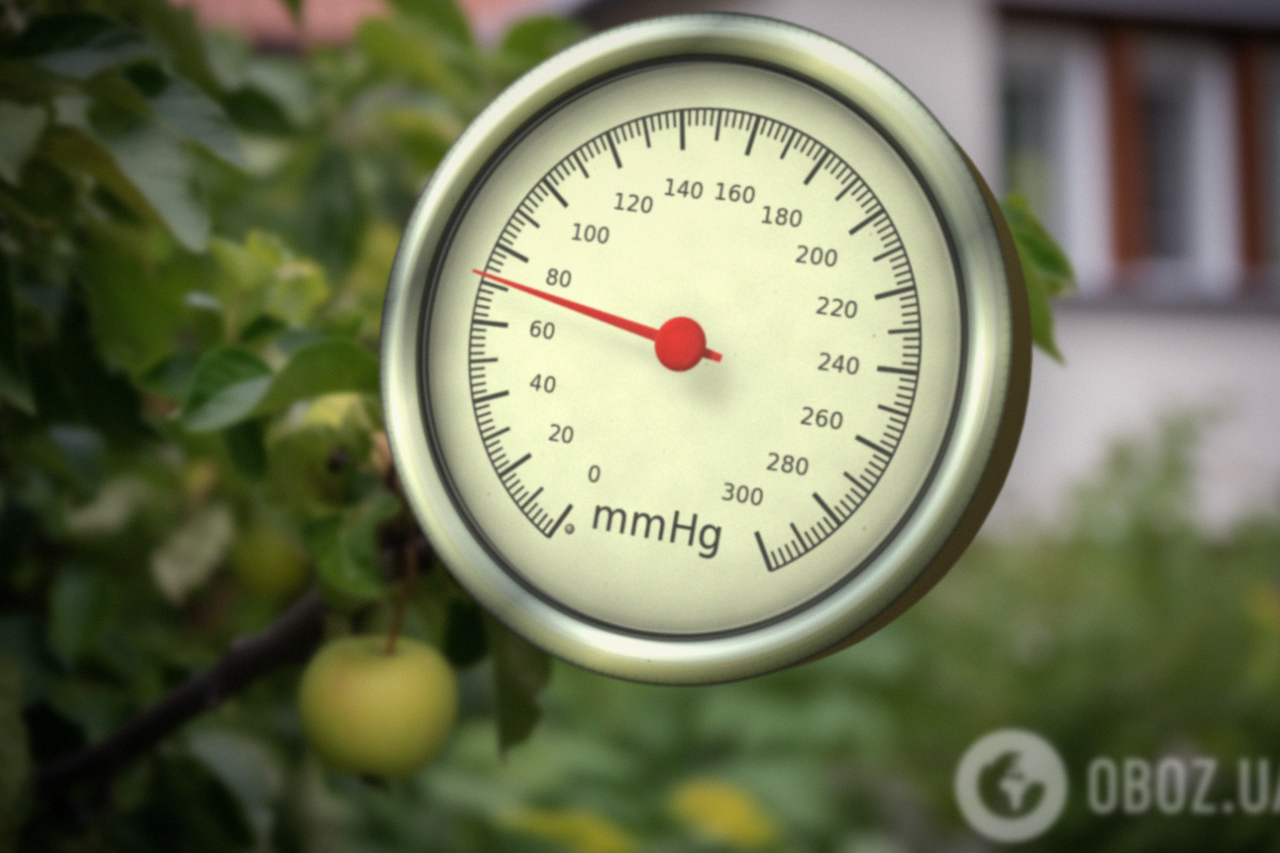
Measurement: 72 mmHg
